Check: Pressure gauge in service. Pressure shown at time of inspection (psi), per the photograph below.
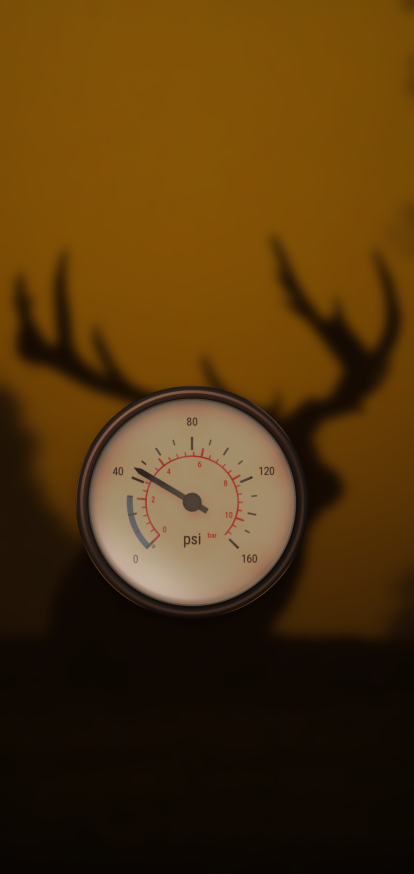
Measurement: 45 psi
